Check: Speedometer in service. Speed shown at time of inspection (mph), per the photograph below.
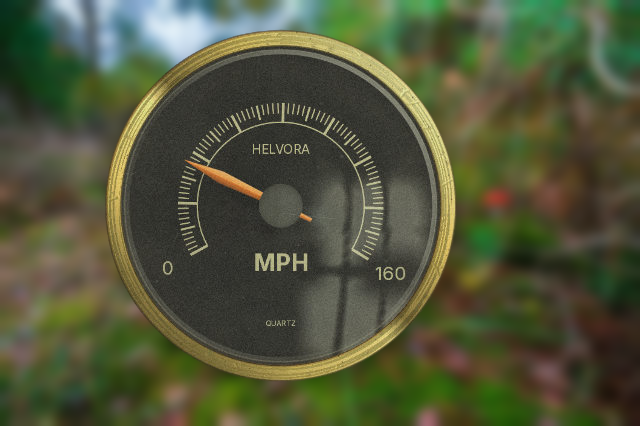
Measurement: 36 mph
